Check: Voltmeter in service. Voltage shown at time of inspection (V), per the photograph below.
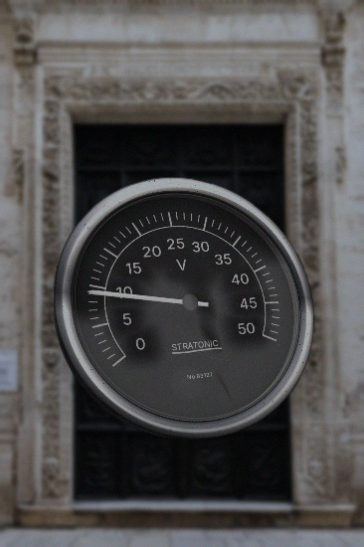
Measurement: 9 V
